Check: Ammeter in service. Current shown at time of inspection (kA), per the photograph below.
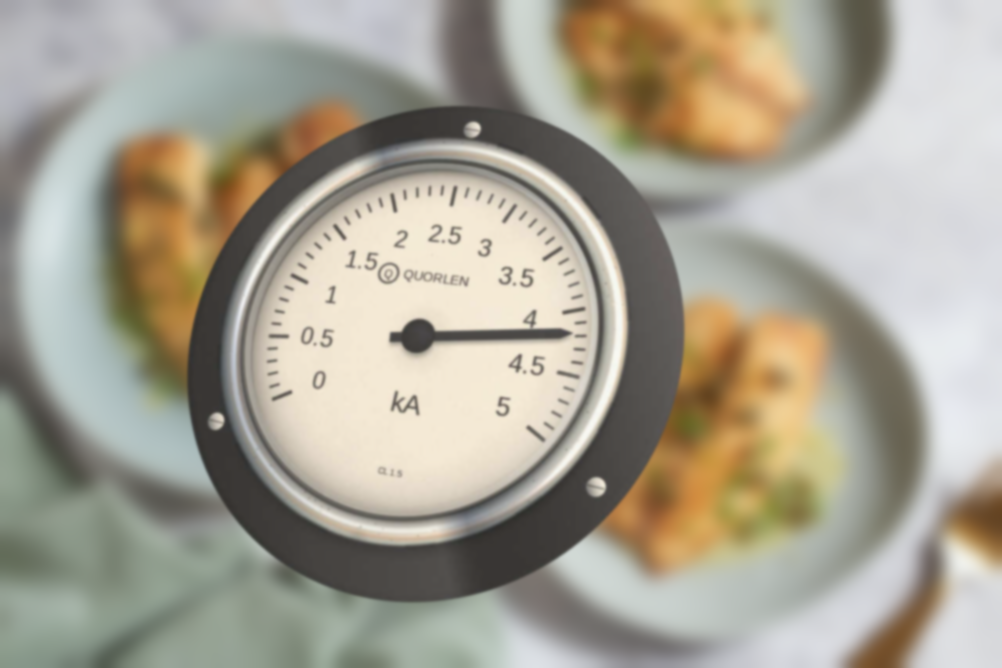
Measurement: 4.2 kA
